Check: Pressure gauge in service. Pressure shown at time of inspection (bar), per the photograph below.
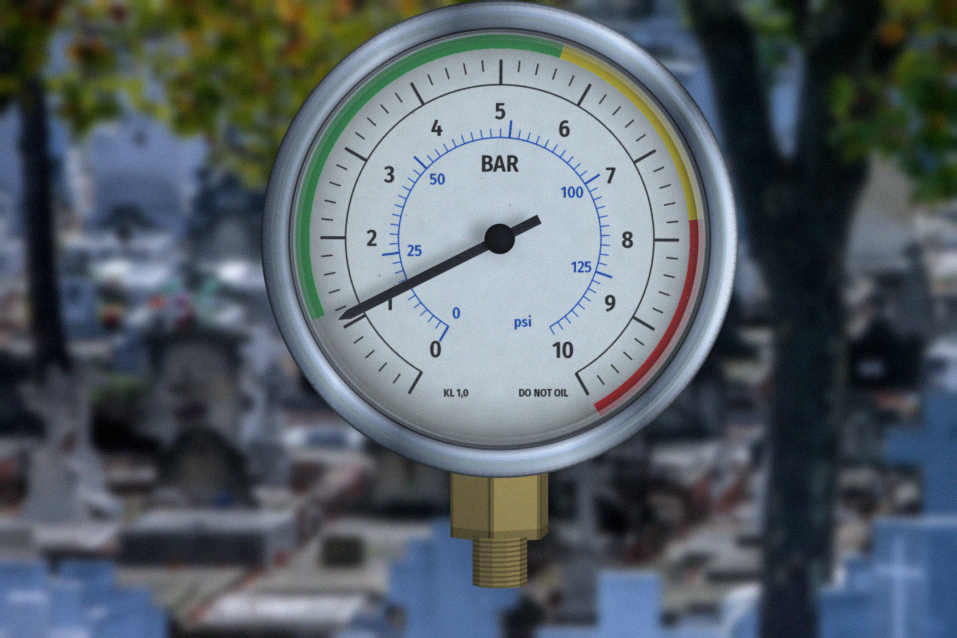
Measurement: 1.1 bar
